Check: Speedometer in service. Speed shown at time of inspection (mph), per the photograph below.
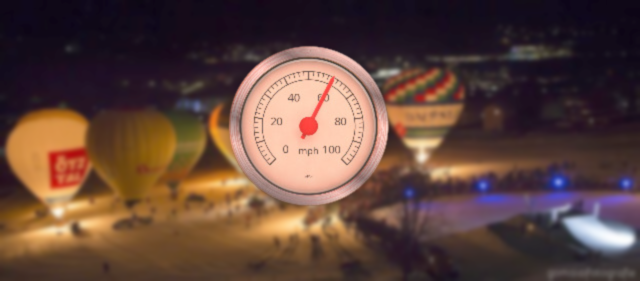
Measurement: 60 mph
